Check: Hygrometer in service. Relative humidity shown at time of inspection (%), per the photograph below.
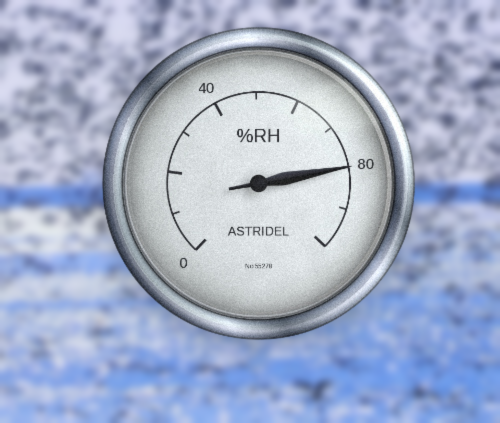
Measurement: 80 %
